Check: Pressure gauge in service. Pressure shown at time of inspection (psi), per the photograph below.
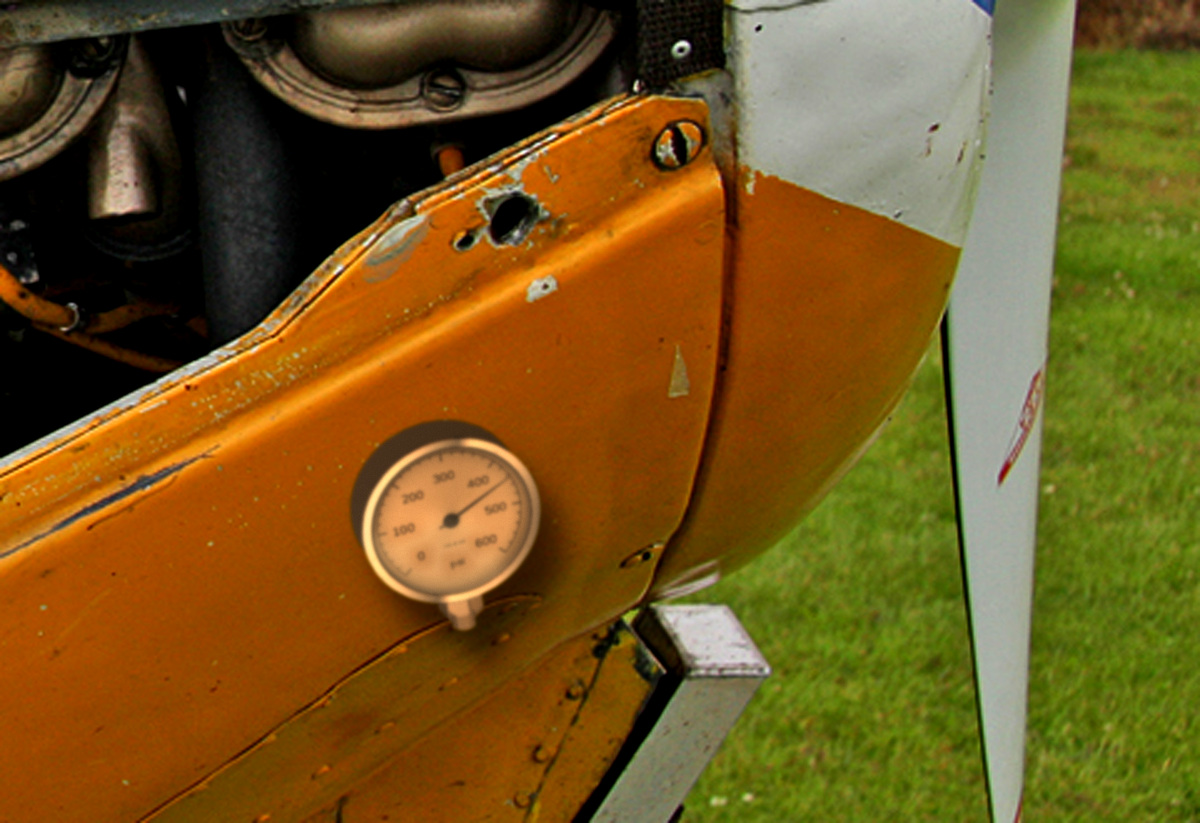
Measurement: 440 psi
